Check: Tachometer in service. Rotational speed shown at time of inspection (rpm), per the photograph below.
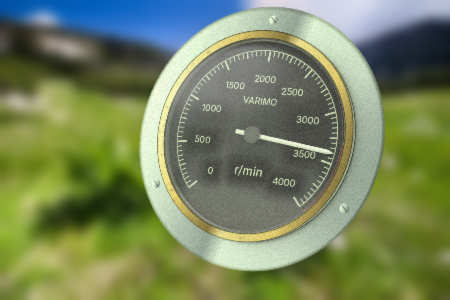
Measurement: 3400 rpm
